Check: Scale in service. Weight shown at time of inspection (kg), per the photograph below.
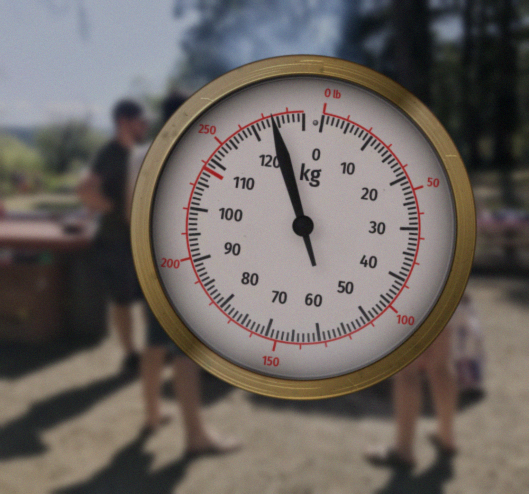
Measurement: 124 kg
